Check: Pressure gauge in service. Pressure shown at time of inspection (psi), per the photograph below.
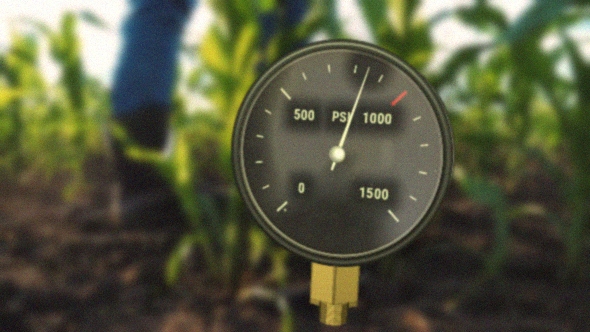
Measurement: 850 psi
